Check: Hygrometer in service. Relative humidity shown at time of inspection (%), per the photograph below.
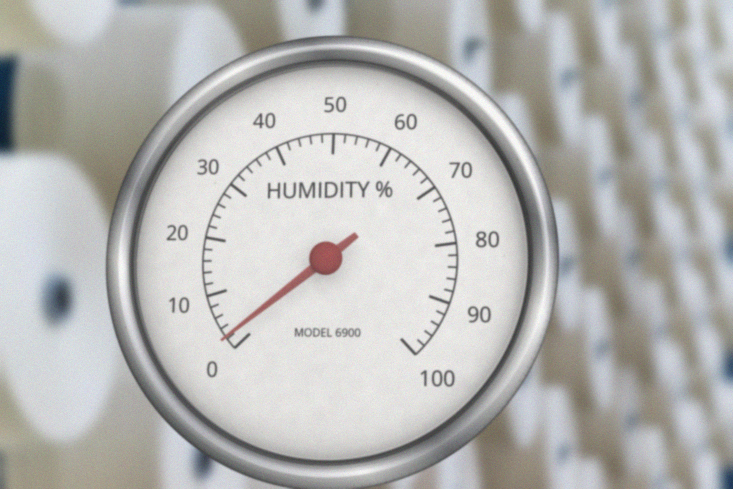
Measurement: 2 %
